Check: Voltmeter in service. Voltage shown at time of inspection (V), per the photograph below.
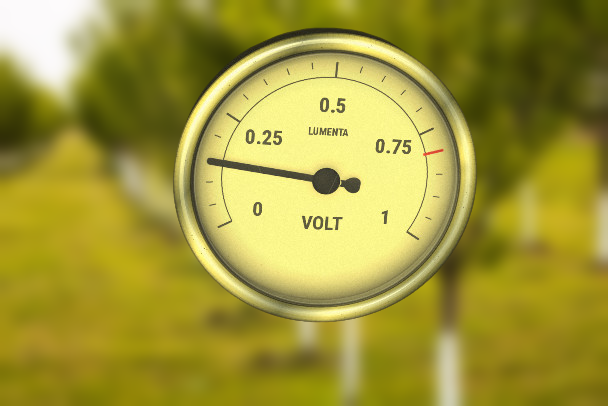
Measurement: 0.15 V
